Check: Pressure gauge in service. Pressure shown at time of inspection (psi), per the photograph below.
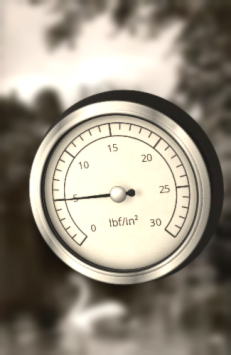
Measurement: 5 psi
